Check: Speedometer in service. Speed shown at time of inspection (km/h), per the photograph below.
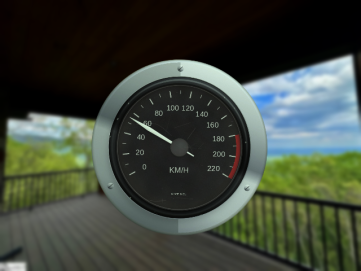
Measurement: 55 km/h
